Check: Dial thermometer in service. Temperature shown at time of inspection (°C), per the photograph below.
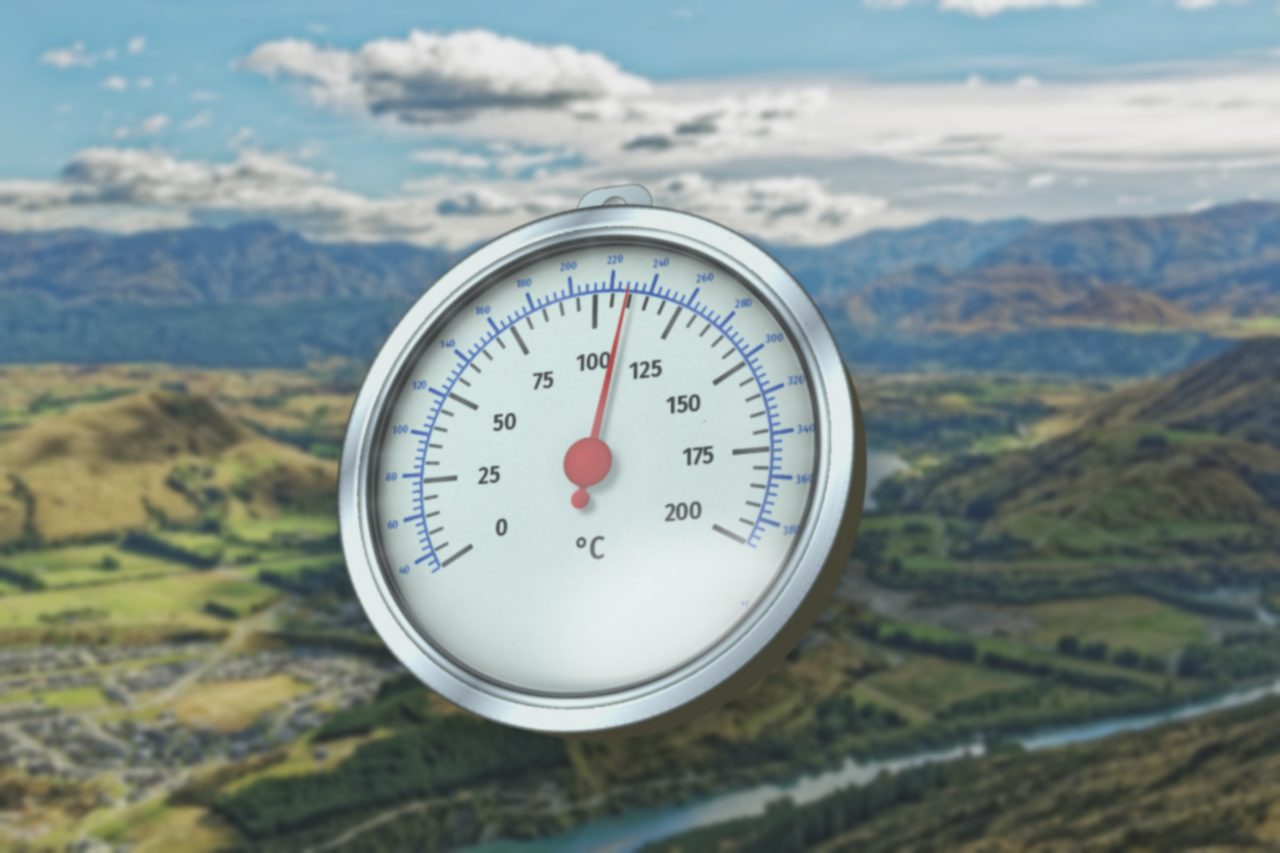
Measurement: 110 °C
